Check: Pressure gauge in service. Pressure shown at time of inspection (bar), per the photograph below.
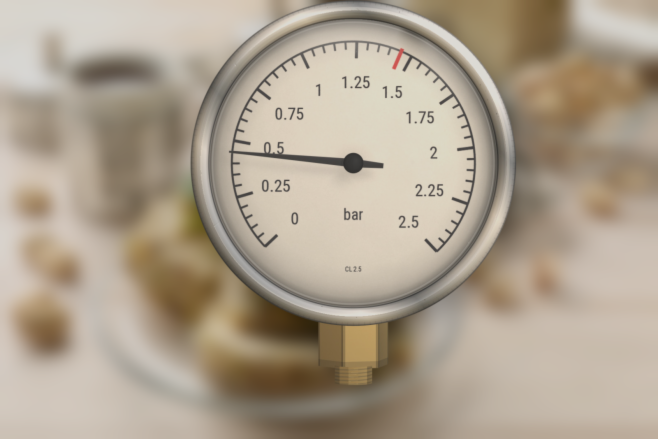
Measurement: 0.45 bar
